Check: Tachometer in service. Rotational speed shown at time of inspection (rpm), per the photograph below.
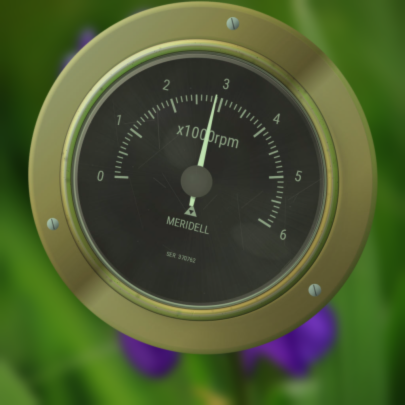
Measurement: 2900 rpm
